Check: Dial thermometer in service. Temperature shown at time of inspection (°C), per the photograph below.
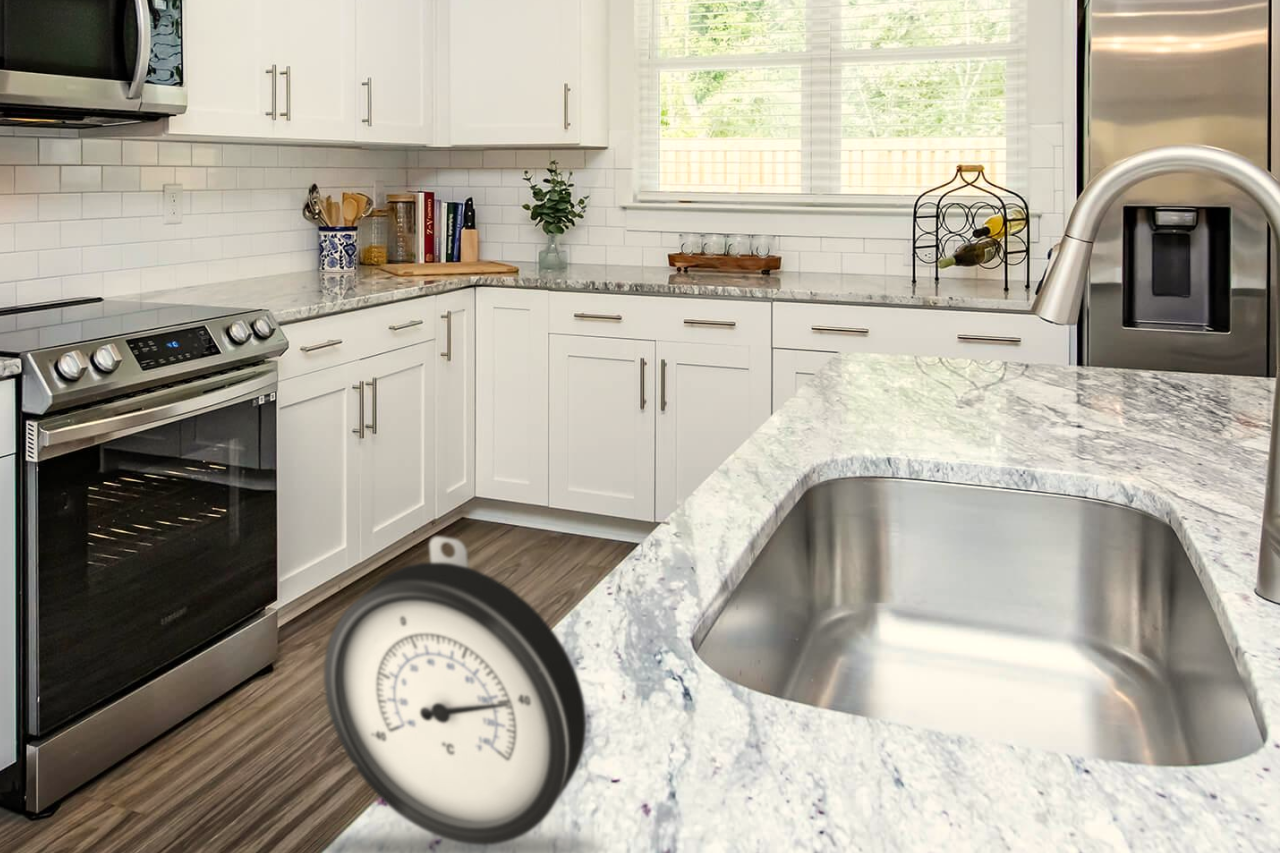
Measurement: 40 °C
